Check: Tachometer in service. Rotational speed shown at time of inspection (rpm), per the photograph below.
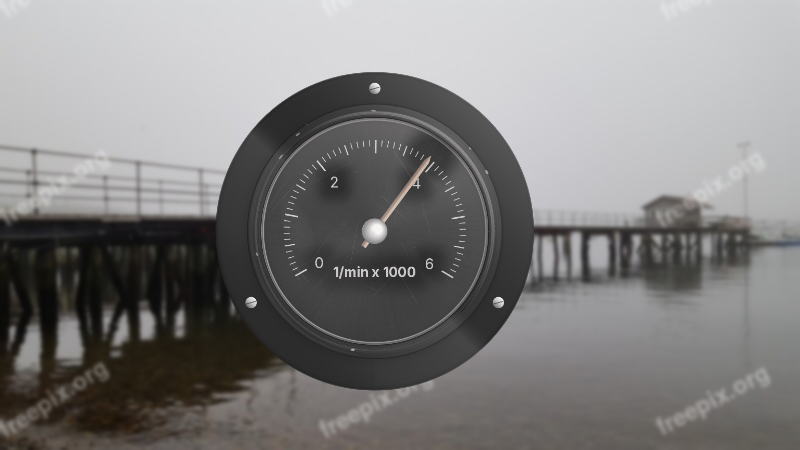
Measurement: 3900 rpm
